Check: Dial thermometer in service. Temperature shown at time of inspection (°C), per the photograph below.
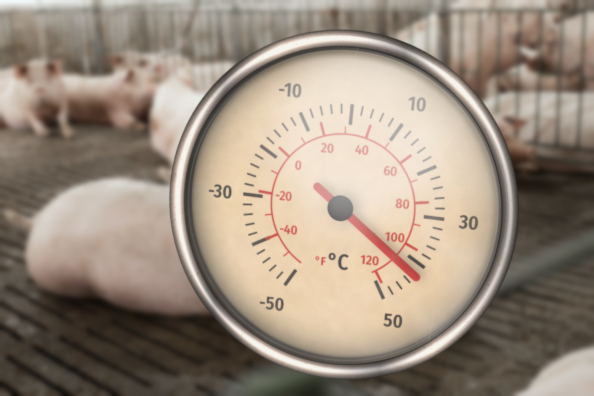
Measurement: 42 °C
